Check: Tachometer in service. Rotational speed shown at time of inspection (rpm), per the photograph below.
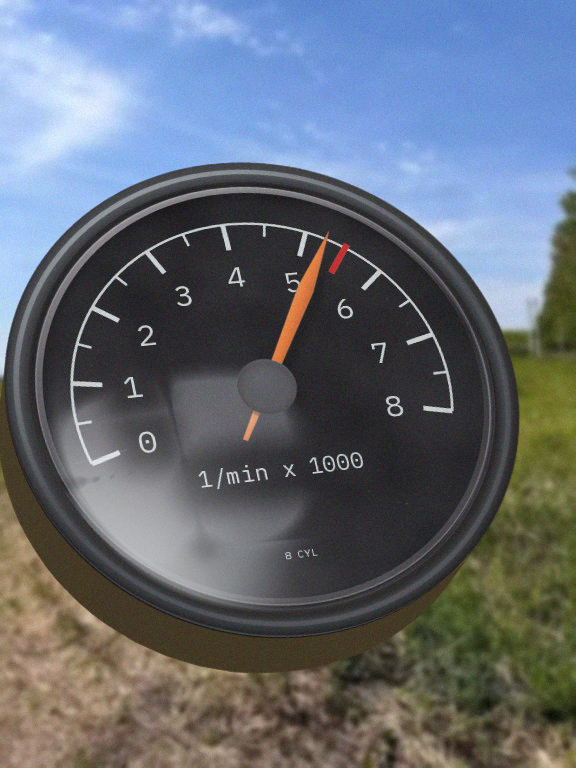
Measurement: 5250 rpm
